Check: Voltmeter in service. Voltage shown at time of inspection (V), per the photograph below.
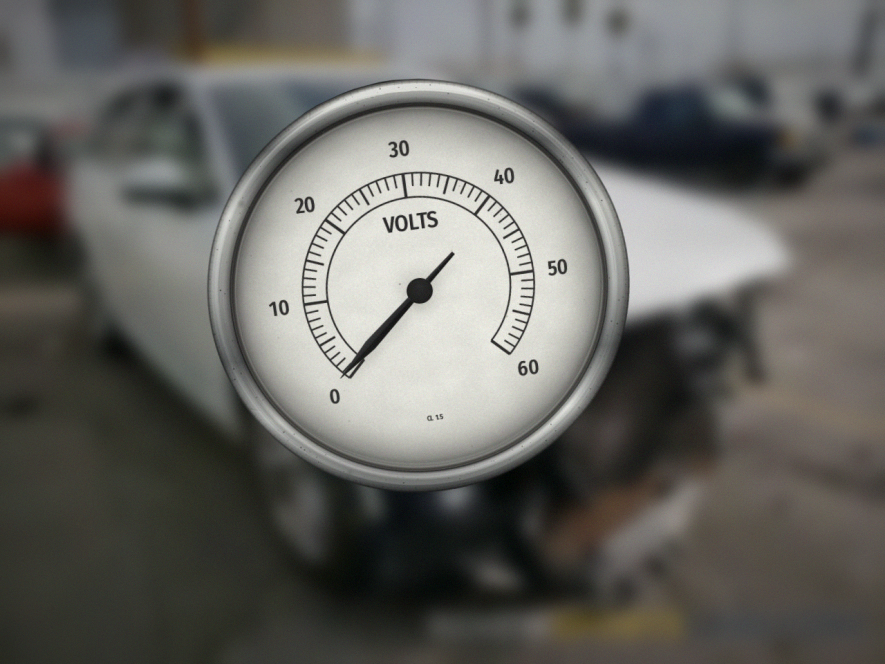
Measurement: 1 V
